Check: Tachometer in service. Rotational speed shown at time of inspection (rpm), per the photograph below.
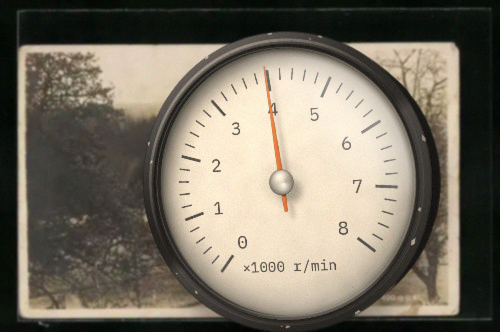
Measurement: 4000 rpm
